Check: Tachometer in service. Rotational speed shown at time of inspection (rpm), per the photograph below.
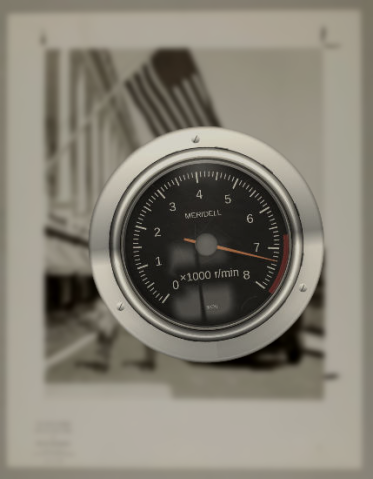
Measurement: 7300 rpm
